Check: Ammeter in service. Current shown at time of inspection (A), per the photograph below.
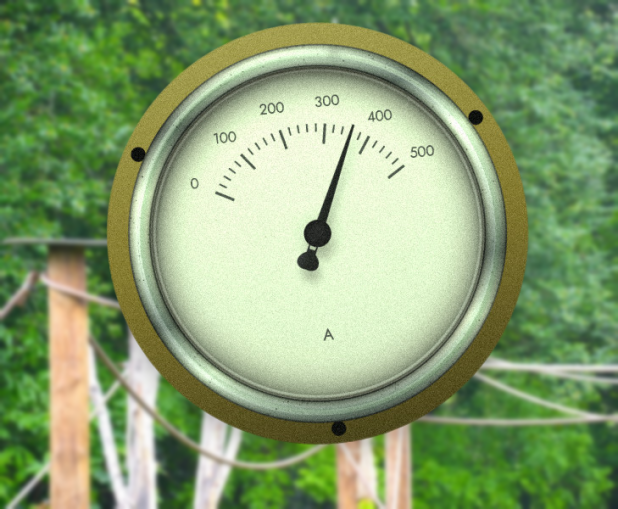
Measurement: 360 A
